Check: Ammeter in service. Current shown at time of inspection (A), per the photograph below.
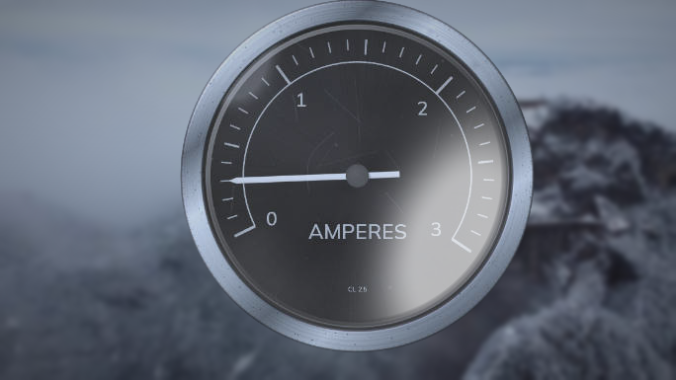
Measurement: 0.3 A
